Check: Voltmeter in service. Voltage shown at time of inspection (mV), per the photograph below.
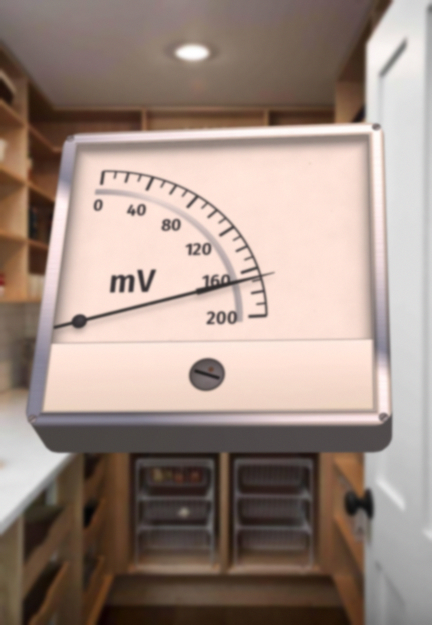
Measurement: 170 mV
